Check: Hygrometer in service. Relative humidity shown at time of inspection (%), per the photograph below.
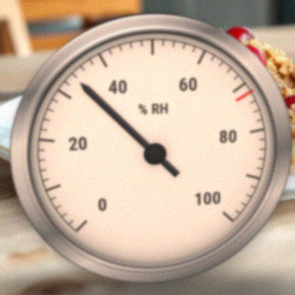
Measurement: 34 %
